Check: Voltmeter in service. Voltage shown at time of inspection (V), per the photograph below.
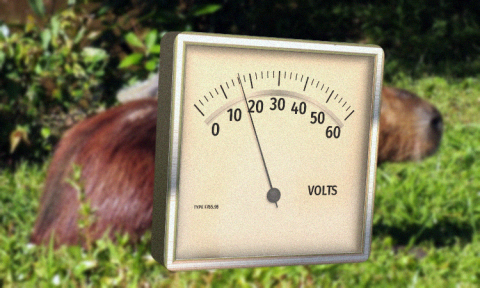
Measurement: 16 V
